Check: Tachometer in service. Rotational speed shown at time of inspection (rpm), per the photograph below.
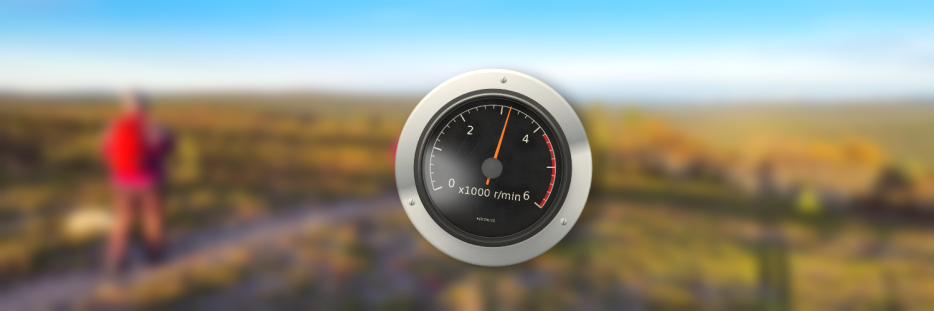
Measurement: 3200 rpm
